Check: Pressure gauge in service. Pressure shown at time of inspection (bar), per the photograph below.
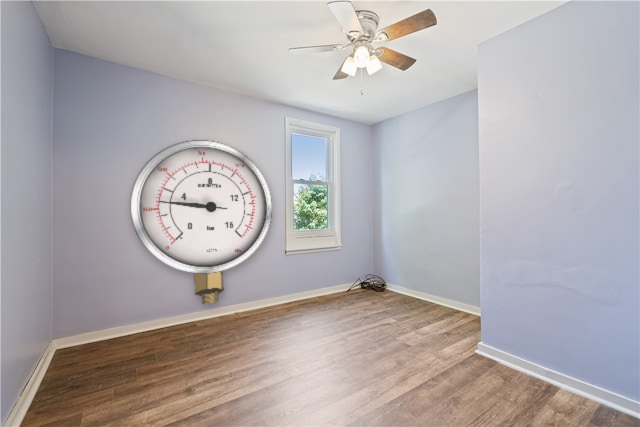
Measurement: 3 bar
